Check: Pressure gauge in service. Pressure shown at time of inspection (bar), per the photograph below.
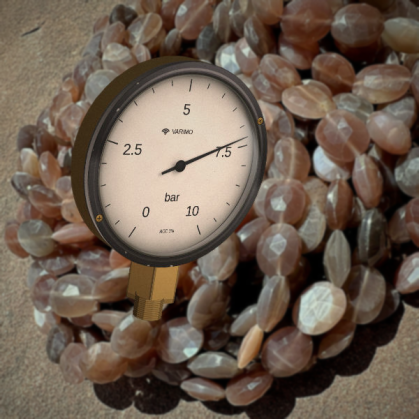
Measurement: 7.25 bar
